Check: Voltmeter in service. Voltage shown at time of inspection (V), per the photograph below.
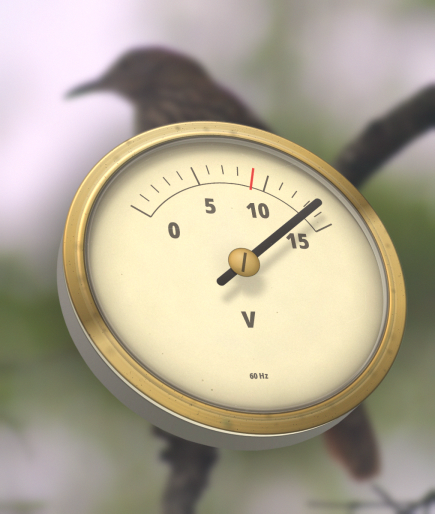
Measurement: 13.5 V
